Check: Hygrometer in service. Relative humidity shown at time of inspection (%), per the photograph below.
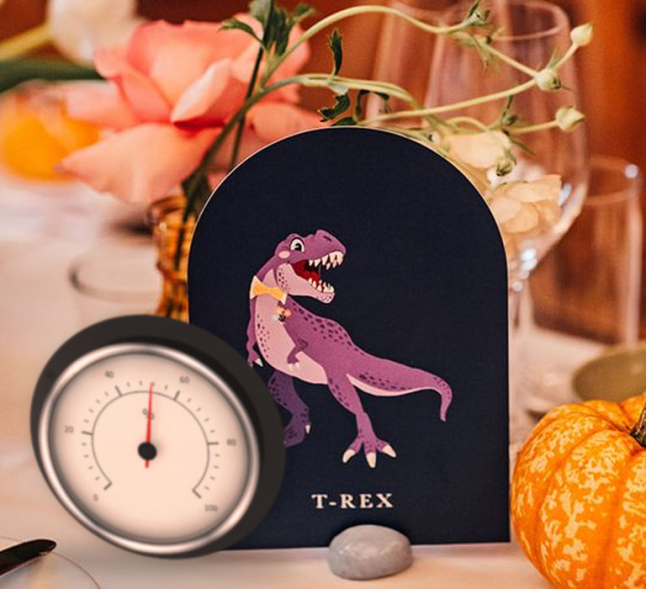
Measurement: 52 %
